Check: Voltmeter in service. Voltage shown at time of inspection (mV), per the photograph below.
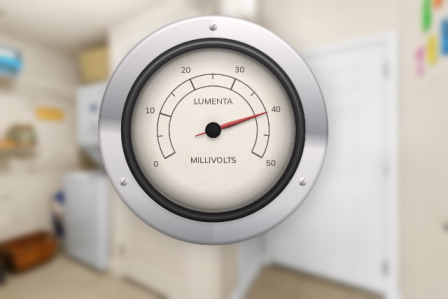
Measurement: 40 mV
